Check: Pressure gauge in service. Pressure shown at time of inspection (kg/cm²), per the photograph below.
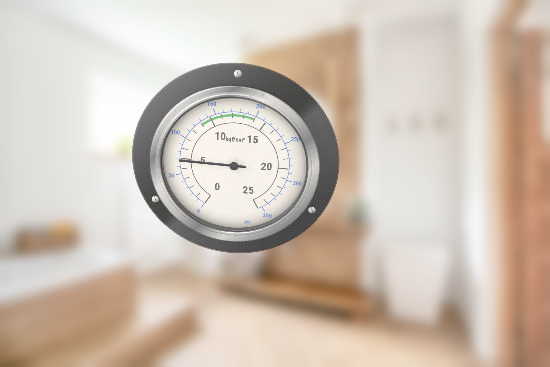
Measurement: 5 kg/cm²
